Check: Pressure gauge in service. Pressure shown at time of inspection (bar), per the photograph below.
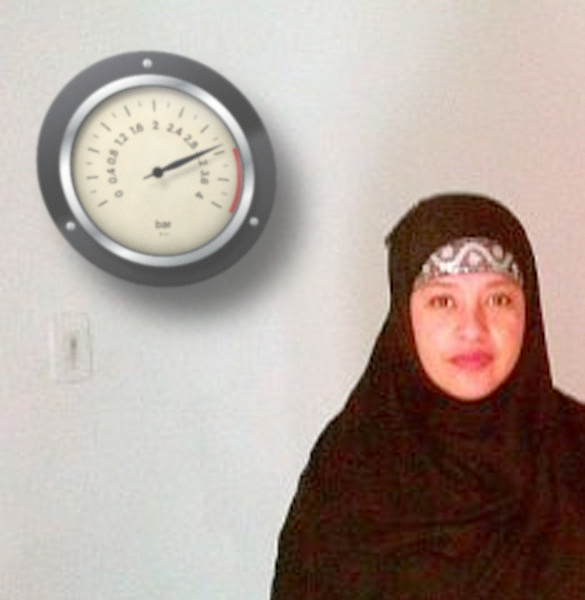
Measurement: 3.1 bar
